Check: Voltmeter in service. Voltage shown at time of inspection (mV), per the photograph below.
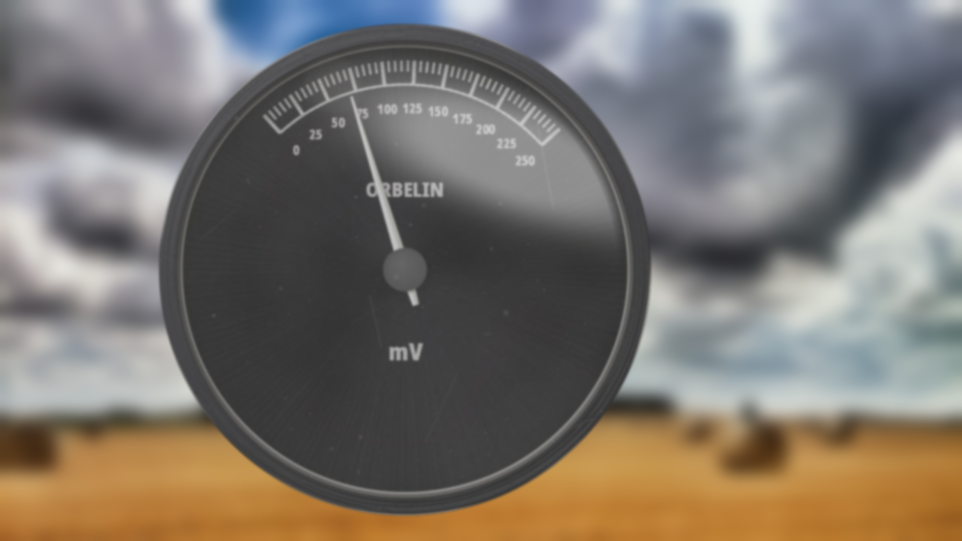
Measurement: 70 mV
